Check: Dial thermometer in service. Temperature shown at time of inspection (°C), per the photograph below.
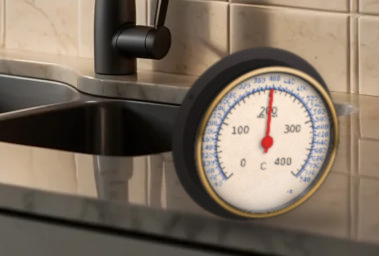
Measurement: 200 °C
